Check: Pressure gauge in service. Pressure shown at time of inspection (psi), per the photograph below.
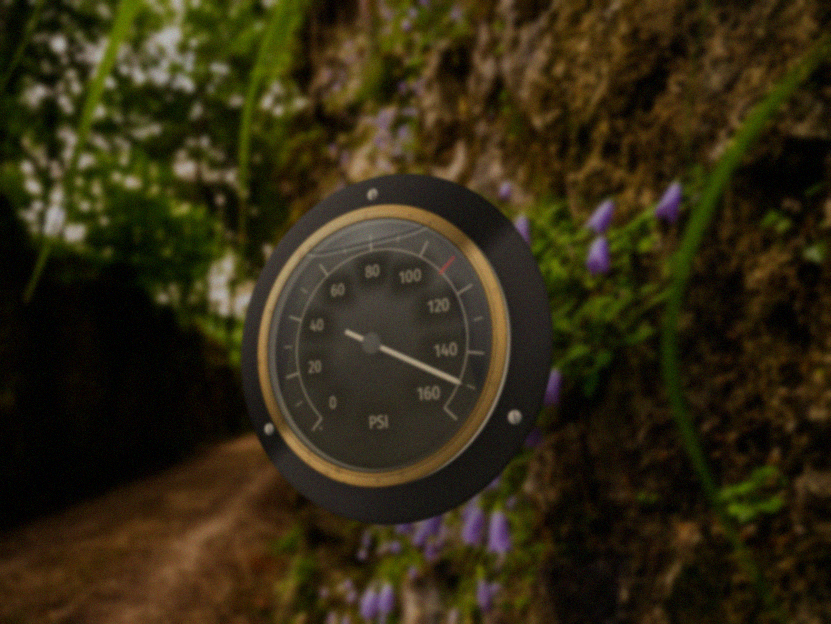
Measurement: 150 psi
